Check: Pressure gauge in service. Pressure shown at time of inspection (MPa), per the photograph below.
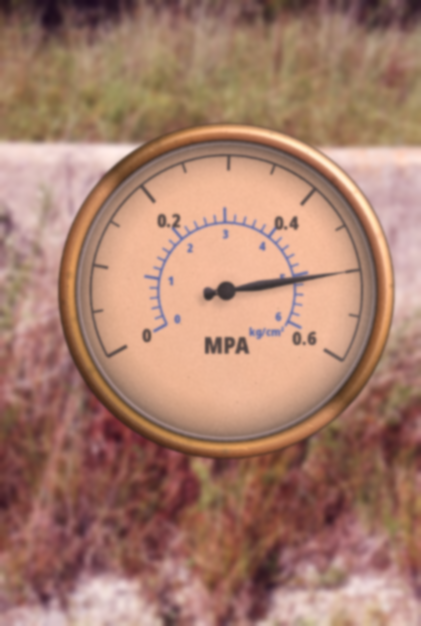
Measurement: 0.5 MPa
